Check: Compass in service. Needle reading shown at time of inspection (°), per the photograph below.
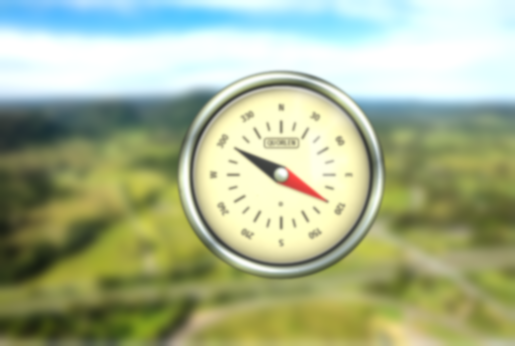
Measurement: 120 °
